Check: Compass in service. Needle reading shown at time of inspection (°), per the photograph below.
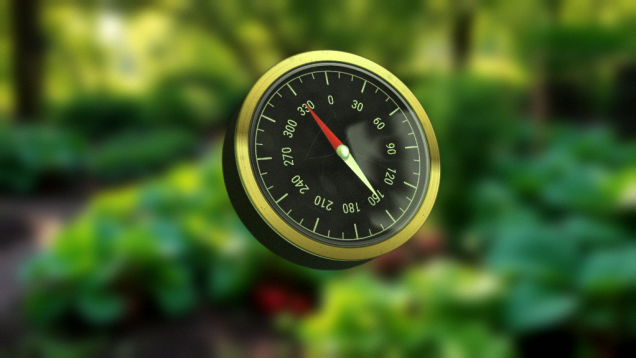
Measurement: 330 °
